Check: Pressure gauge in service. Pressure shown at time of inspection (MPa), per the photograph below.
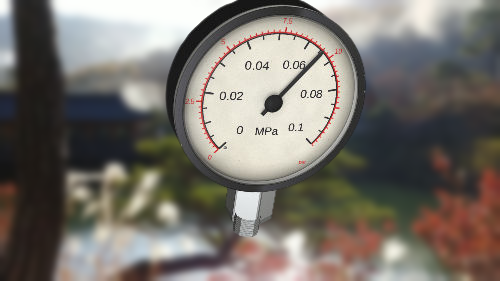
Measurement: 0.065 MPa
